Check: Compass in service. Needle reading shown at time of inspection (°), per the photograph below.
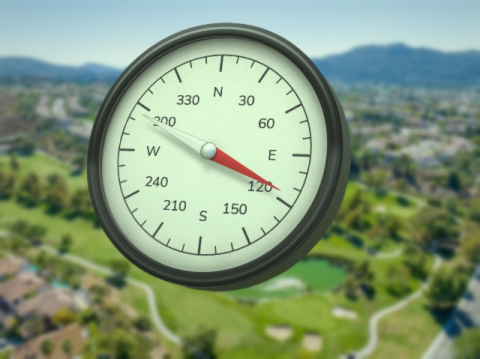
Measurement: 115 °
